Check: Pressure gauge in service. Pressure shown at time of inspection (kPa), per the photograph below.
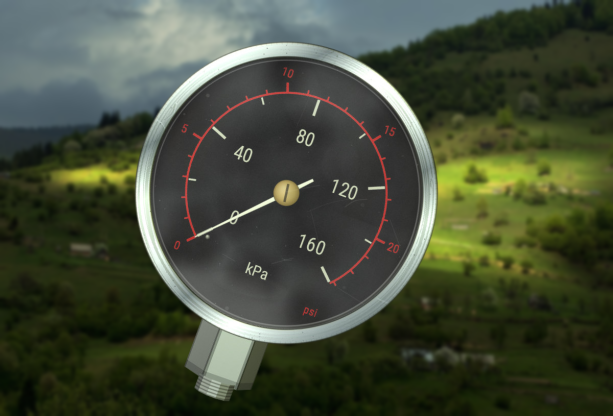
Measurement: 0 kPa
